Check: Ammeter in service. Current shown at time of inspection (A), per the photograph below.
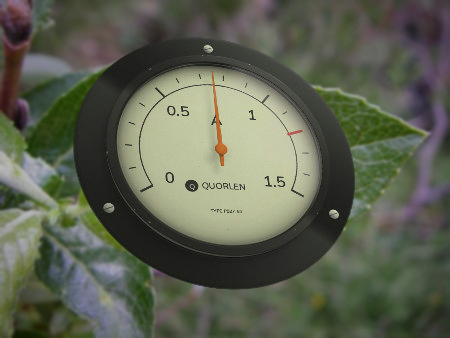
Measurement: 0.75 A
